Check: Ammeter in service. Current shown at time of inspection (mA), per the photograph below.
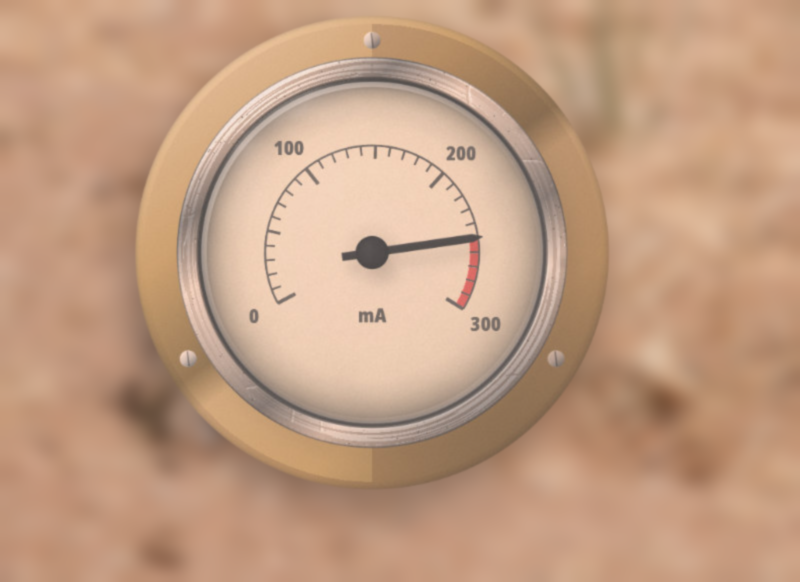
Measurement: 250 mA
